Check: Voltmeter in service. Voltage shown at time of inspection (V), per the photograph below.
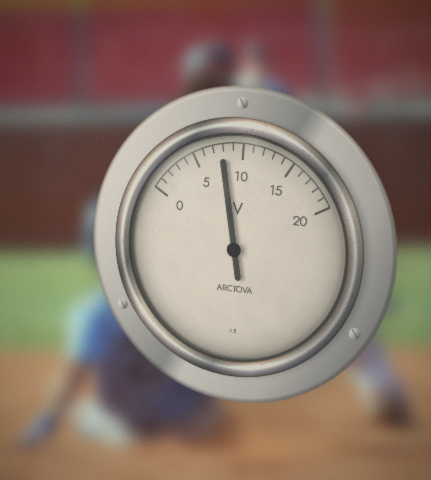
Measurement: 8 V
